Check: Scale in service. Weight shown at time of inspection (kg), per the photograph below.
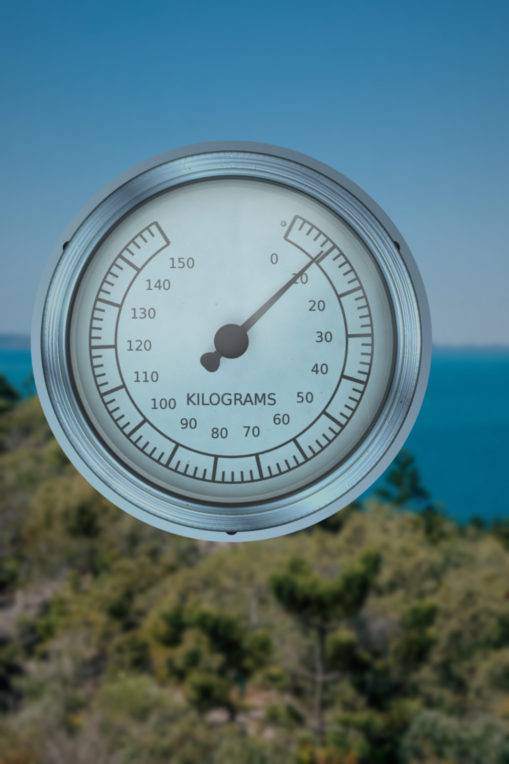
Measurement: 9 kg
